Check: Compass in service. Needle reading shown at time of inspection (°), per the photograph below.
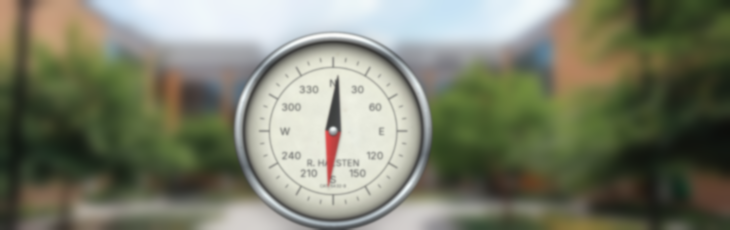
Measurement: 185 °
